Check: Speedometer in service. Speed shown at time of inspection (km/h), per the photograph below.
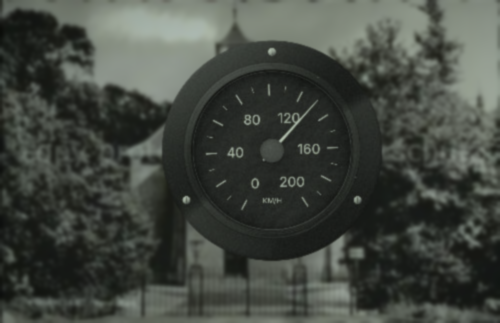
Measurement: 130 km/h
